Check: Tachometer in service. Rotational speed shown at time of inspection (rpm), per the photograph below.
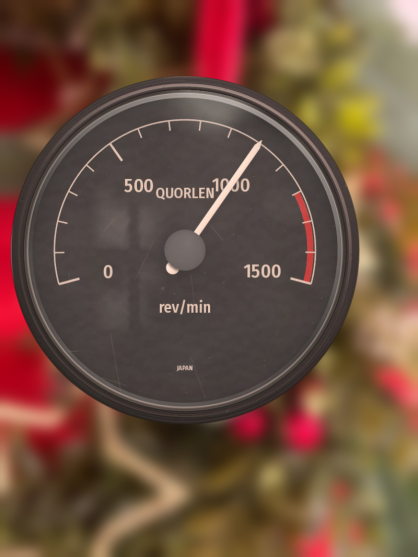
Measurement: 1000 rpm
